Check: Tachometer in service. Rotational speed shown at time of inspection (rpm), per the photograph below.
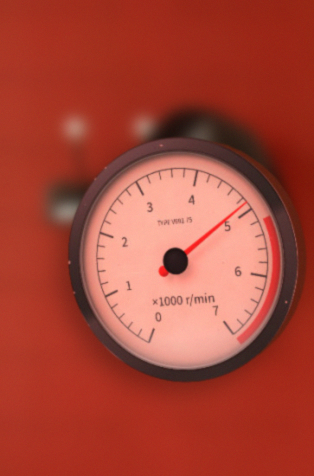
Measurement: 4900 rpm
